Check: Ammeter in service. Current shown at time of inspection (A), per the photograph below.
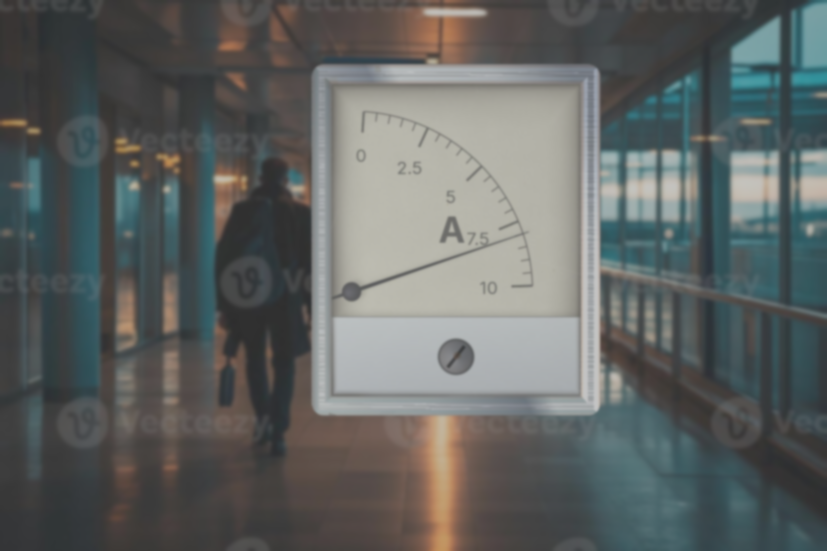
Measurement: 8 A
